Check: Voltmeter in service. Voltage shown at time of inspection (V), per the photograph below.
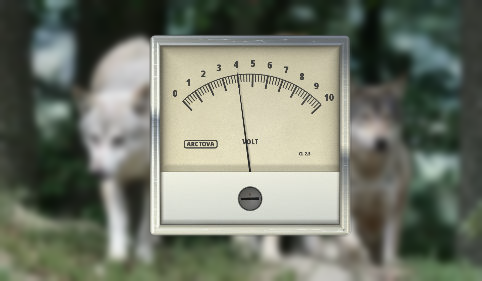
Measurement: 4 V
